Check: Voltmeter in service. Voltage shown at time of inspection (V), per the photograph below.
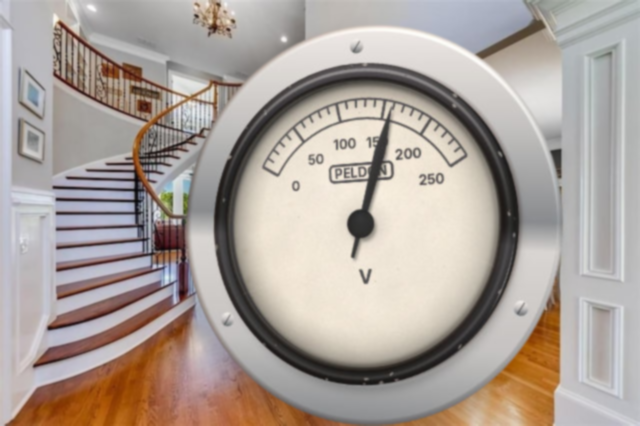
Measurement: 160 V
